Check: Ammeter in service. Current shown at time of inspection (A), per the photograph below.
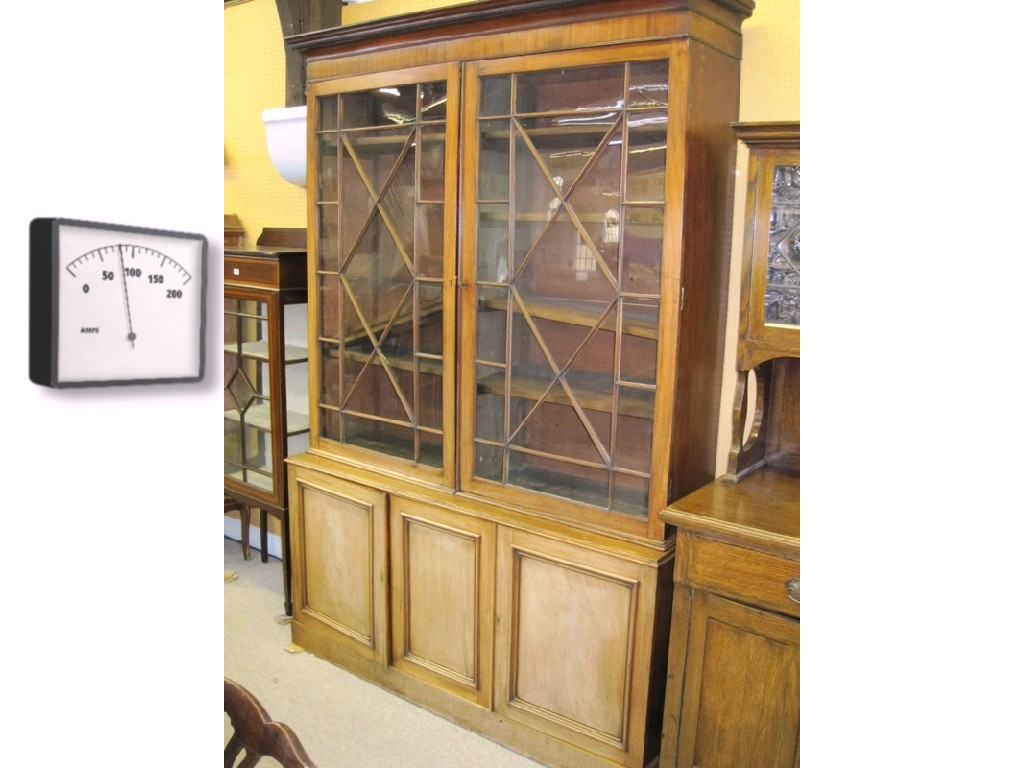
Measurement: 80 A
